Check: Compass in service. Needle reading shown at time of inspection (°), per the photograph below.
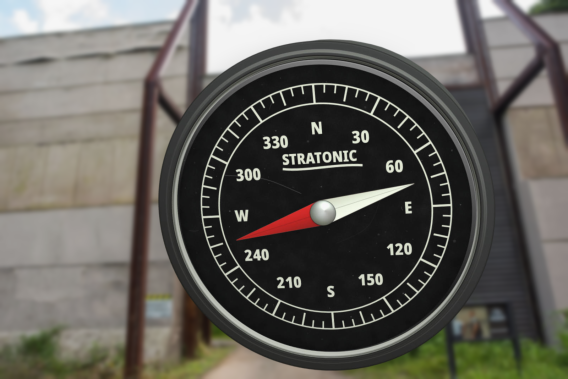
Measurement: 255 °
